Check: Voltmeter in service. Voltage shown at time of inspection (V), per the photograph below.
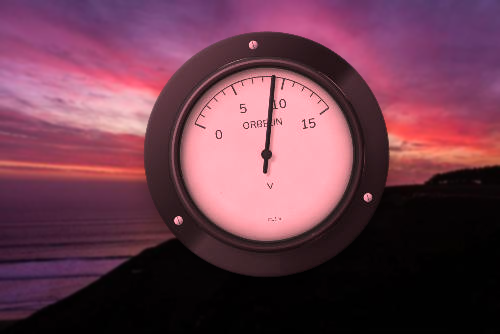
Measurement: 9 V
